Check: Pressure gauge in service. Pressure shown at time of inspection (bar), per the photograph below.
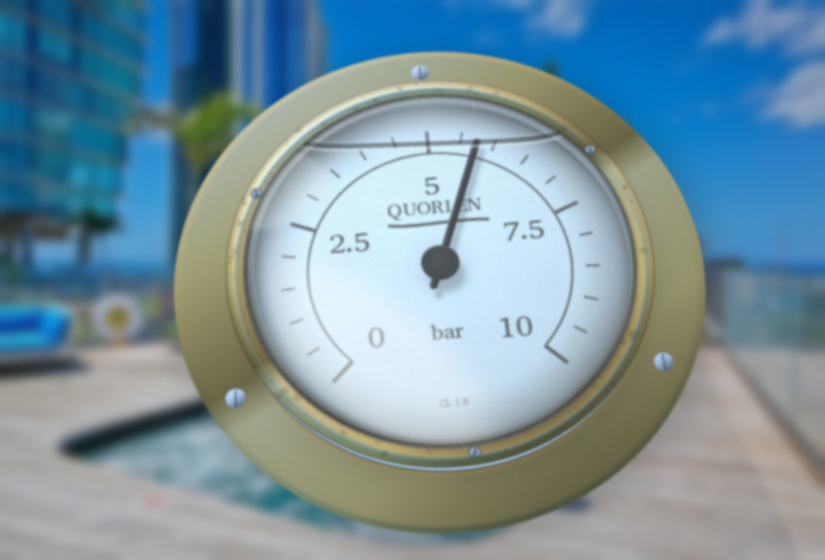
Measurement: 5.75 bar
